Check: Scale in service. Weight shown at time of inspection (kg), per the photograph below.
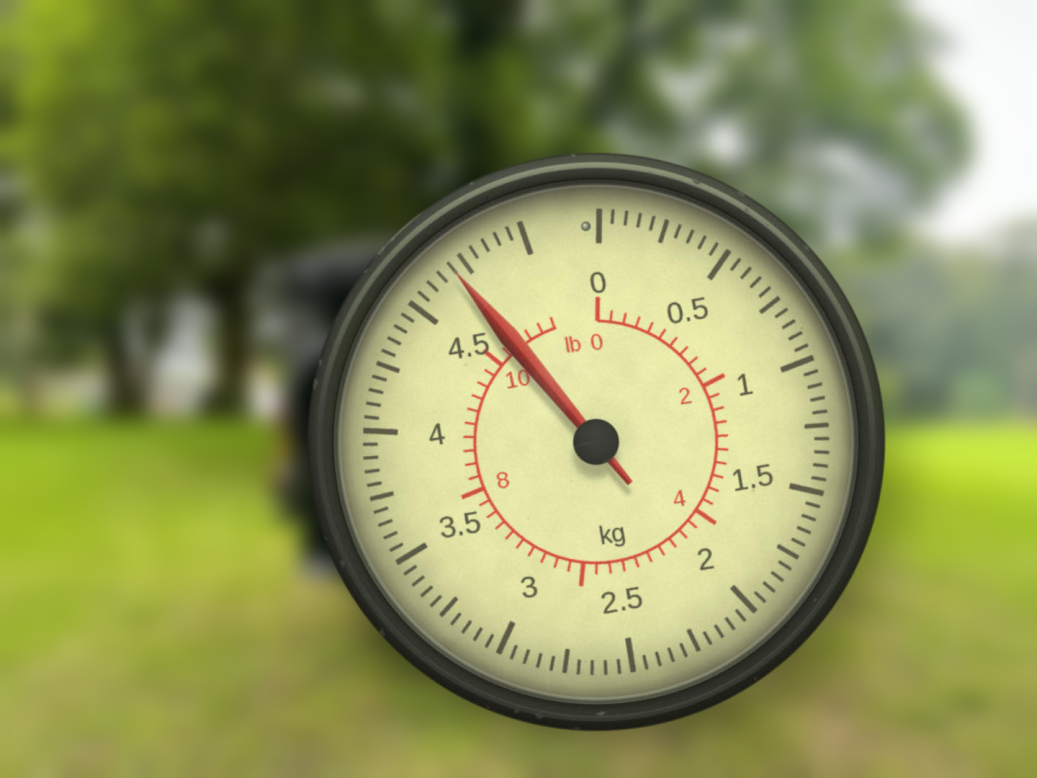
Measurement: 4.7 kg
